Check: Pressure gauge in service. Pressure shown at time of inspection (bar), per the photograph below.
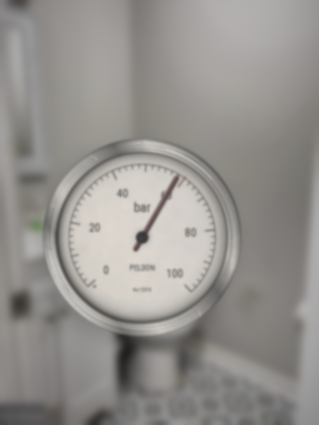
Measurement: 60 bar
